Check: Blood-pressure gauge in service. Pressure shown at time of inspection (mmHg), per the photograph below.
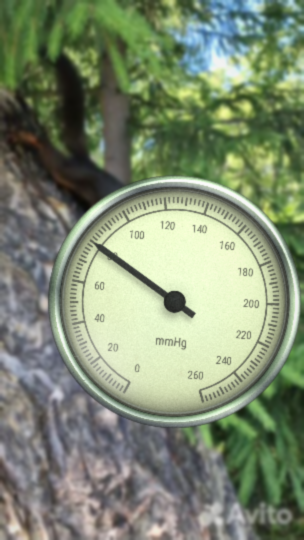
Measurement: 80 mmHg
